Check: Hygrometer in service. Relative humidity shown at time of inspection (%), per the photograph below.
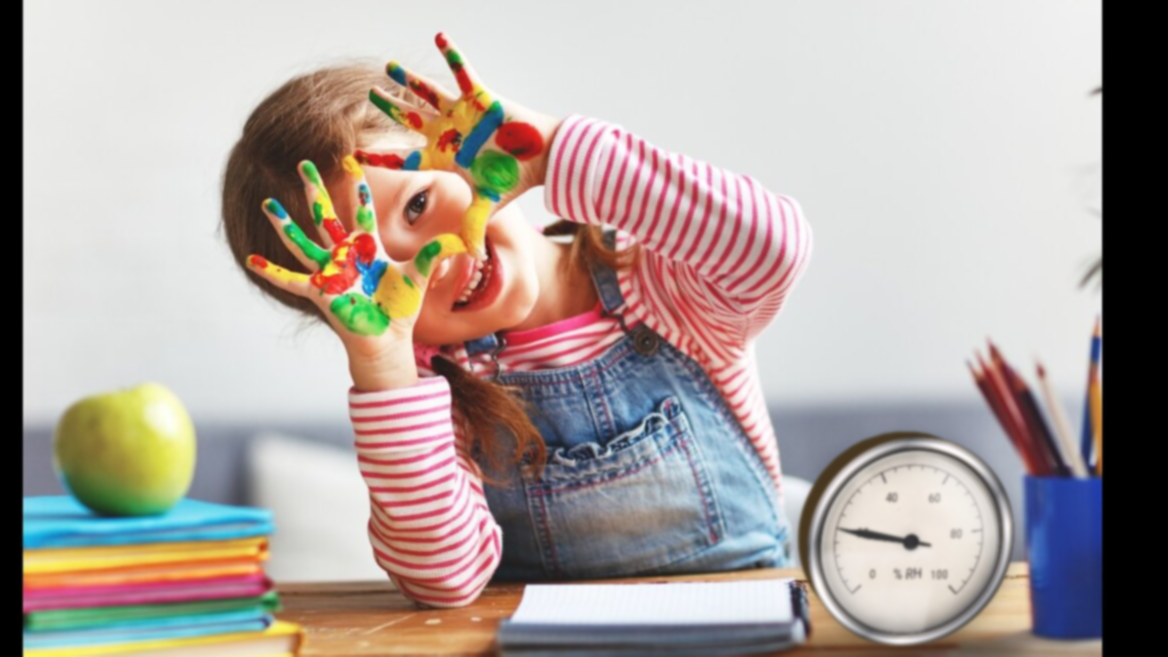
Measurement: 20 %
